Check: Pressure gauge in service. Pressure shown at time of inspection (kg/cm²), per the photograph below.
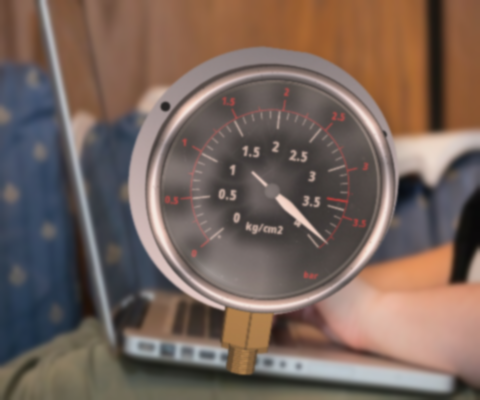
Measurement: 3.9 kg/cm²
